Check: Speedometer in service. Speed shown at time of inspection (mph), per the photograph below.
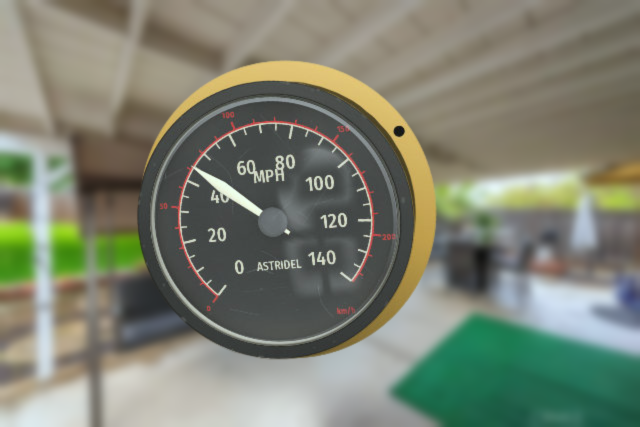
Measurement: 45 mph
